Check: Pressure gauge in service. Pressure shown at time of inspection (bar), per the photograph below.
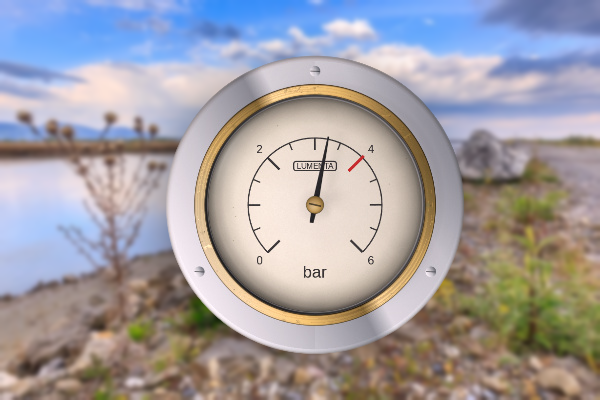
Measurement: 3.25 bar
